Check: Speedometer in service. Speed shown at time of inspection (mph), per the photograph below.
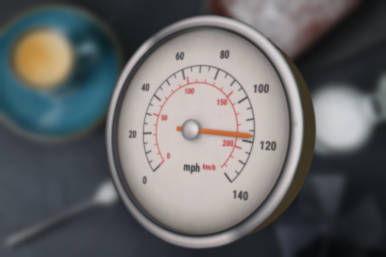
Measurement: 117.5 mph
